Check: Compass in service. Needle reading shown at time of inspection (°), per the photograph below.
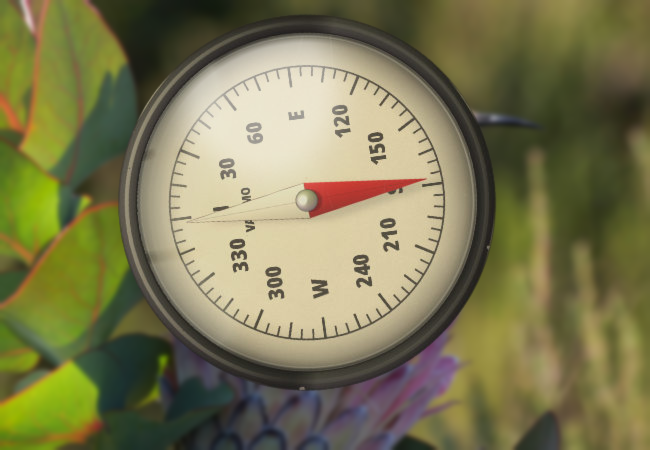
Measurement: 177.5 °
